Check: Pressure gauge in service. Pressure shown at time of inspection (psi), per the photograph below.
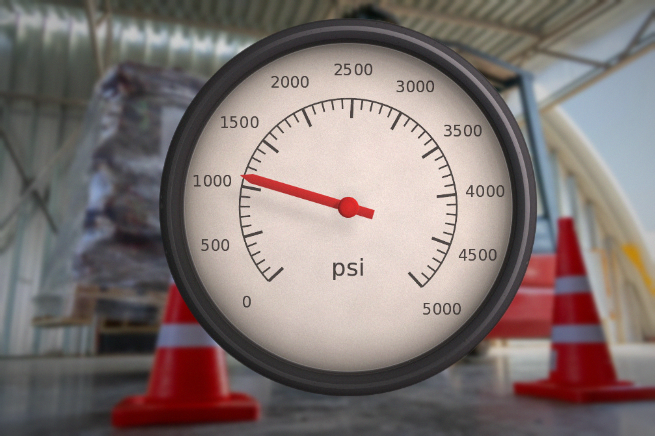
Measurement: 1100 psi
